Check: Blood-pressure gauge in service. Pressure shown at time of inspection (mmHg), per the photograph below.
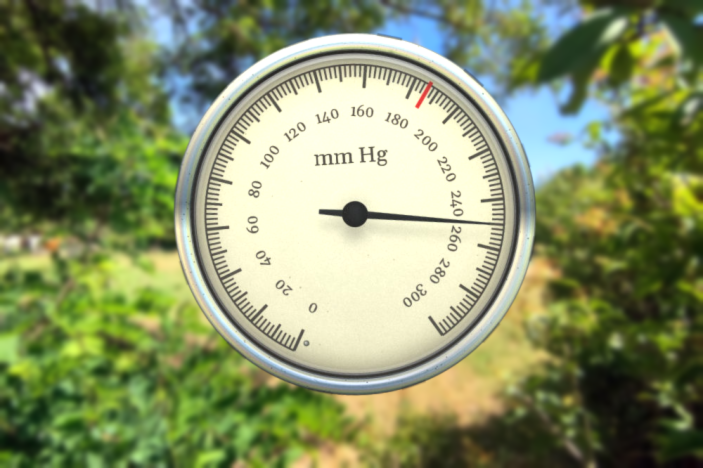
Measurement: 250 mmHg
